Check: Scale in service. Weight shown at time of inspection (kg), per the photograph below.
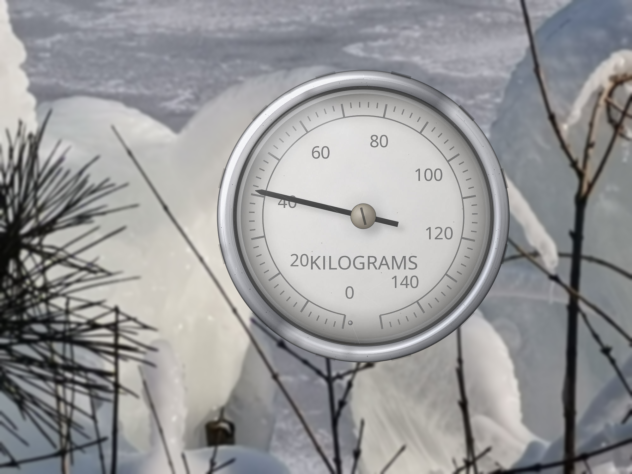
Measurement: 41 kg
